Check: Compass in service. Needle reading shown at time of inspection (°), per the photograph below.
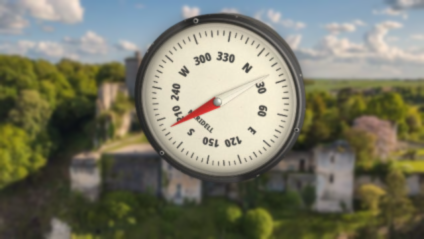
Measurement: 200 °
